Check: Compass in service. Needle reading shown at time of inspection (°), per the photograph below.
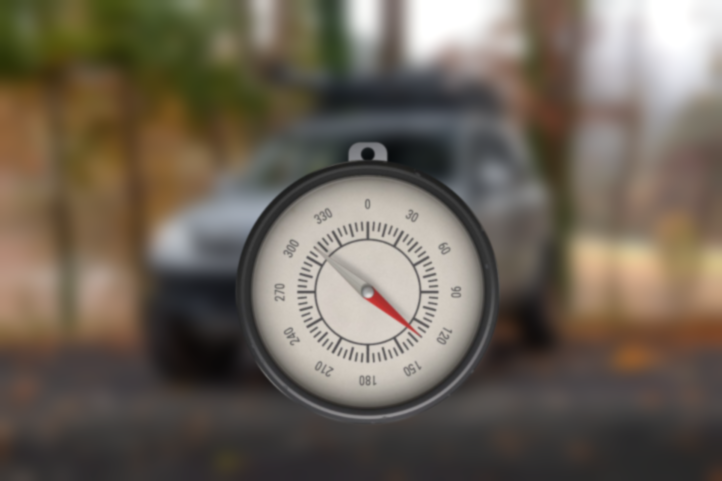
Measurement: 130 °
